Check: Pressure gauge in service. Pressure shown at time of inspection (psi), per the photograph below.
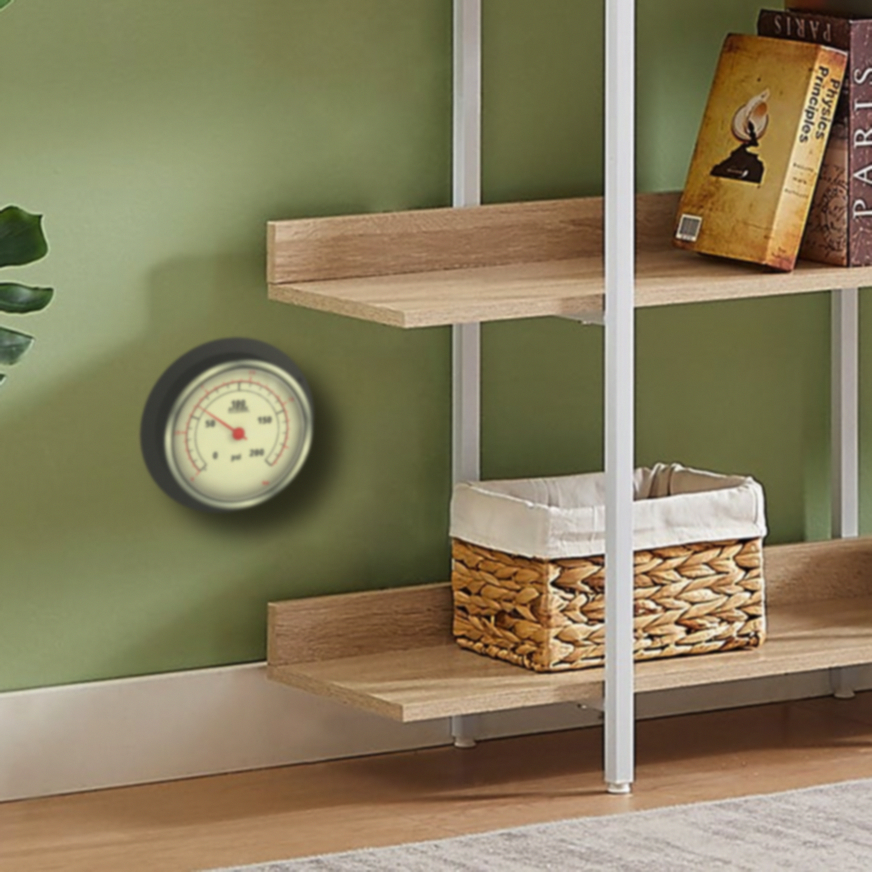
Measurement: 60 psi
